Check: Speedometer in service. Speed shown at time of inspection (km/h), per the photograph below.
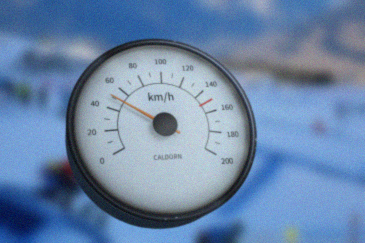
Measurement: 50 km/h
